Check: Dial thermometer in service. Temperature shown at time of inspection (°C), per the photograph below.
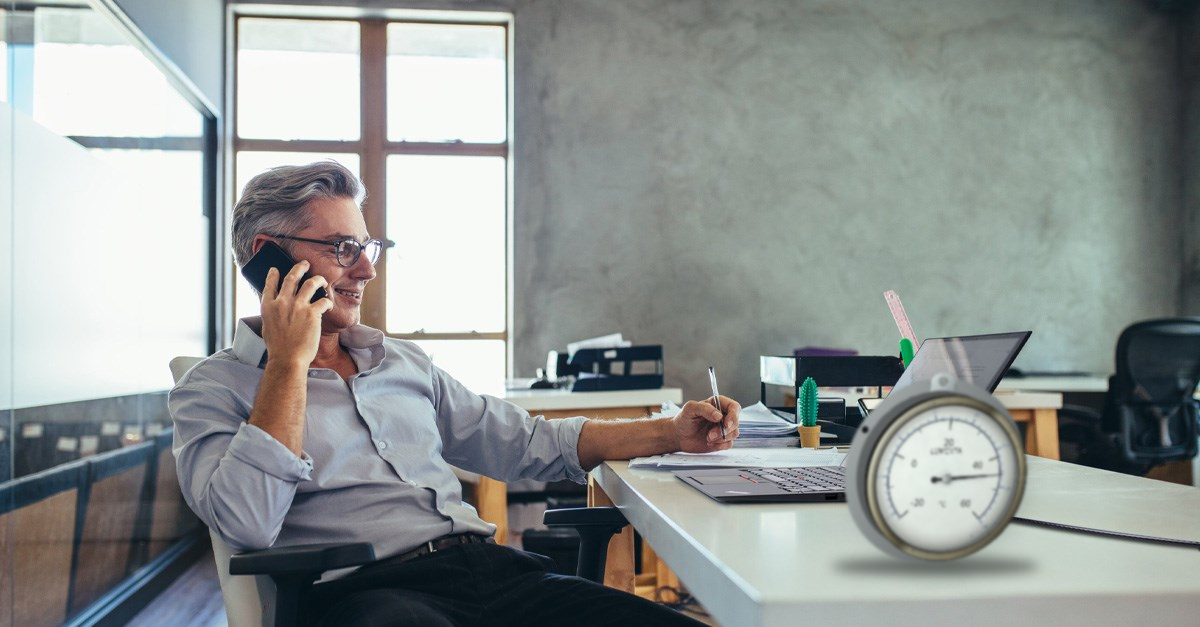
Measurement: 45 °C
